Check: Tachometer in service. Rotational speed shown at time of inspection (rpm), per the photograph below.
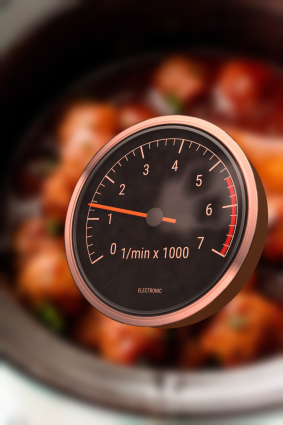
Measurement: 1300 rpm
